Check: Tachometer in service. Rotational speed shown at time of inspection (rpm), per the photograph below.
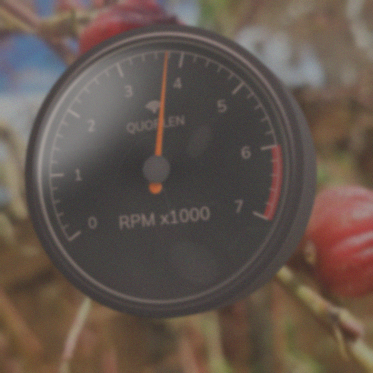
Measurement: 3800 rpm
